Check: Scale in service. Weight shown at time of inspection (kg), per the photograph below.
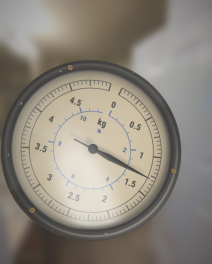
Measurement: 1.3 kg
